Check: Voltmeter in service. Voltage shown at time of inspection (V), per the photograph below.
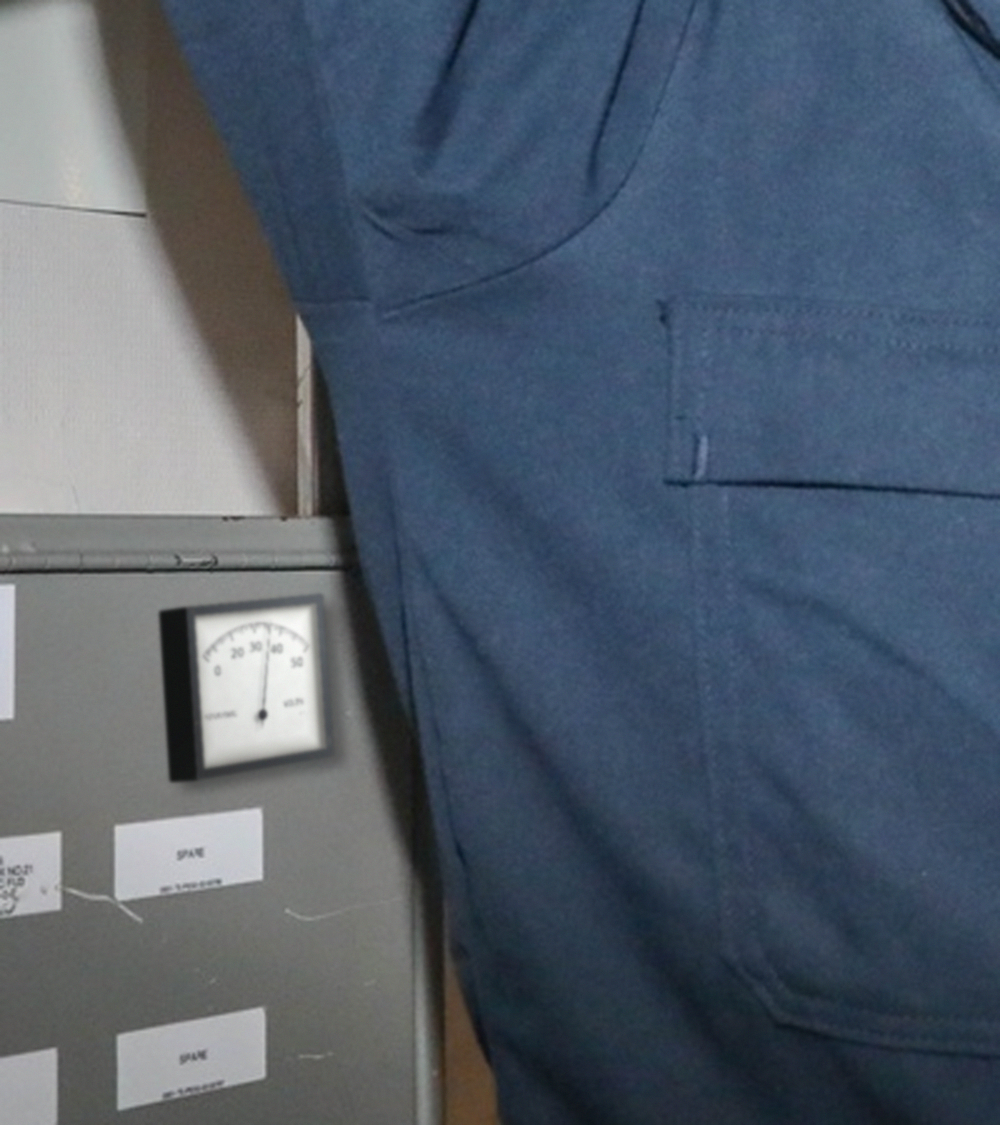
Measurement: 35 V
